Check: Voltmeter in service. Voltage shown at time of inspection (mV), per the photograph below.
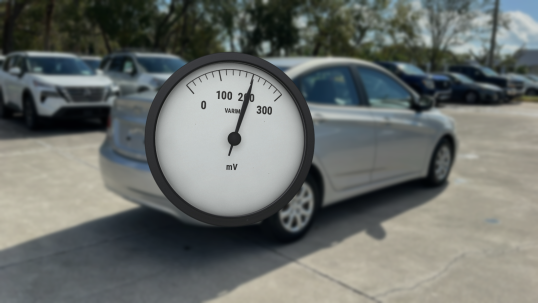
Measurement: 200 mV
